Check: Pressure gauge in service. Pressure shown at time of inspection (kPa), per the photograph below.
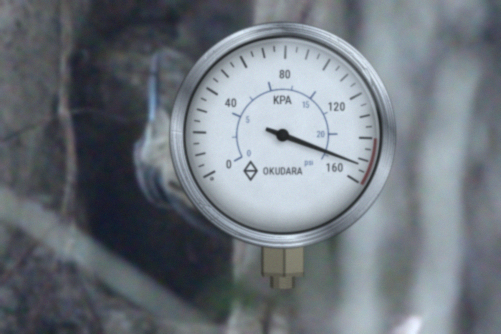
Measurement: 152.5 kPa
